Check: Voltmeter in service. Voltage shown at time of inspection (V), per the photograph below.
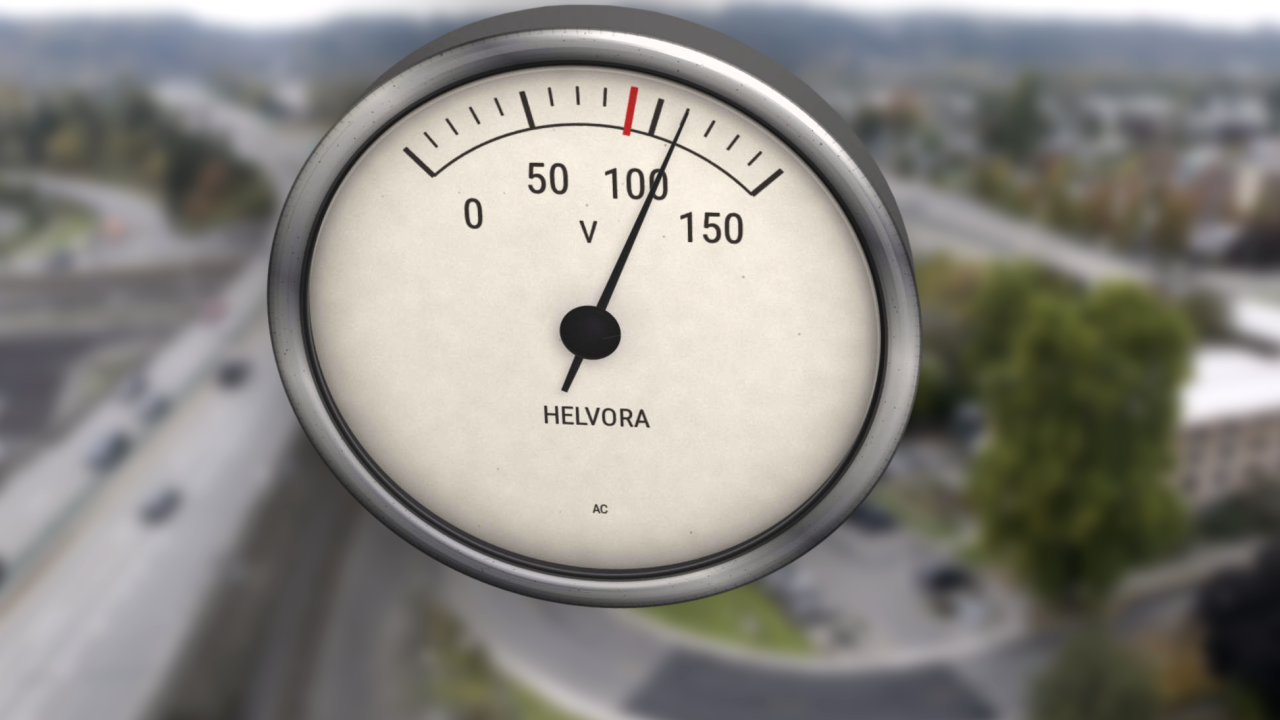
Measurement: 110 V
